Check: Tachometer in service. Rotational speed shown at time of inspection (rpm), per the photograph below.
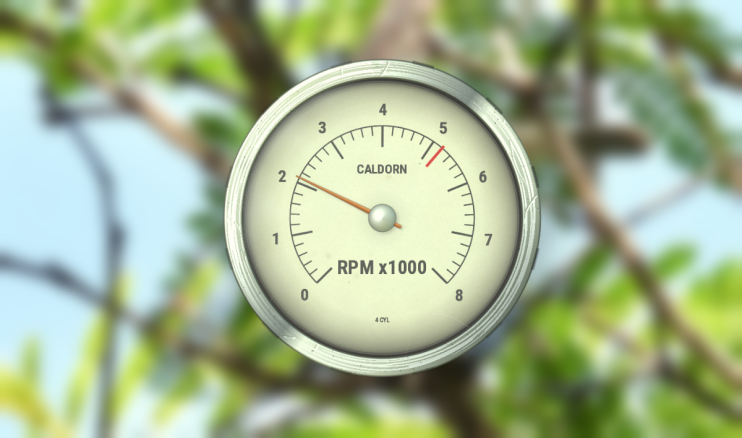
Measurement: 2100 rpm
